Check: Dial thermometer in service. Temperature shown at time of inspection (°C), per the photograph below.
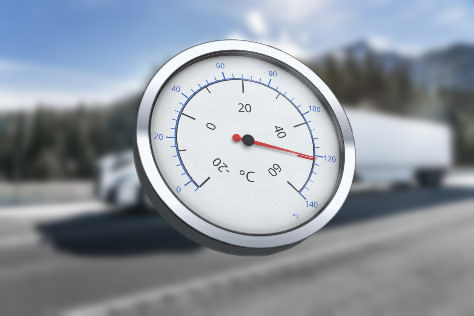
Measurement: 50 °C
